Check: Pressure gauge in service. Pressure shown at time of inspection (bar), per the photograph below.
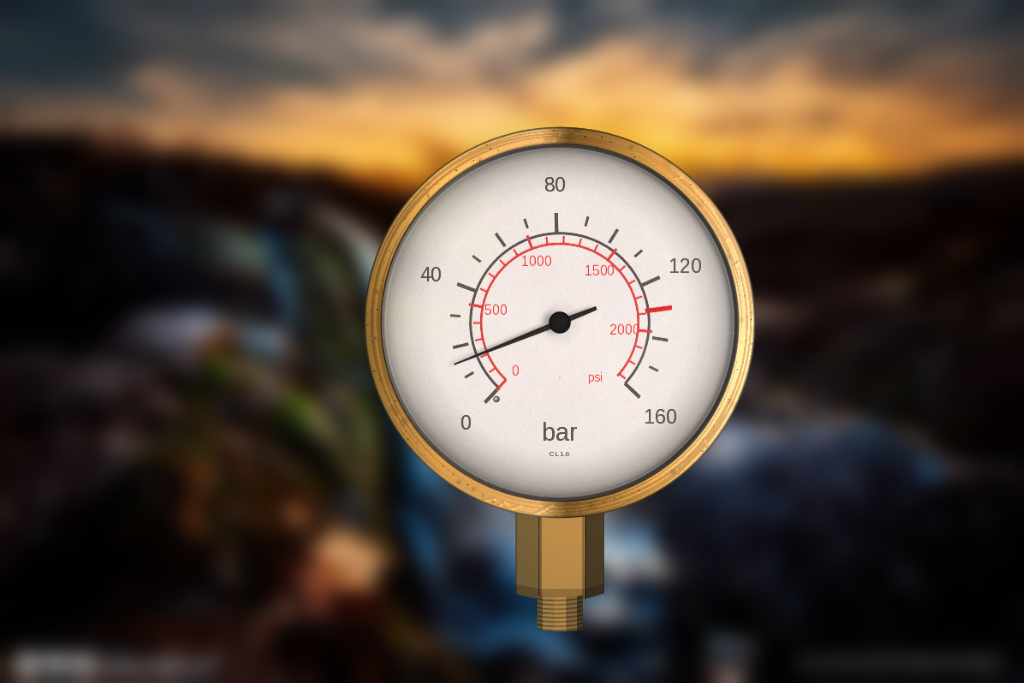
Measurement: 15 bar
